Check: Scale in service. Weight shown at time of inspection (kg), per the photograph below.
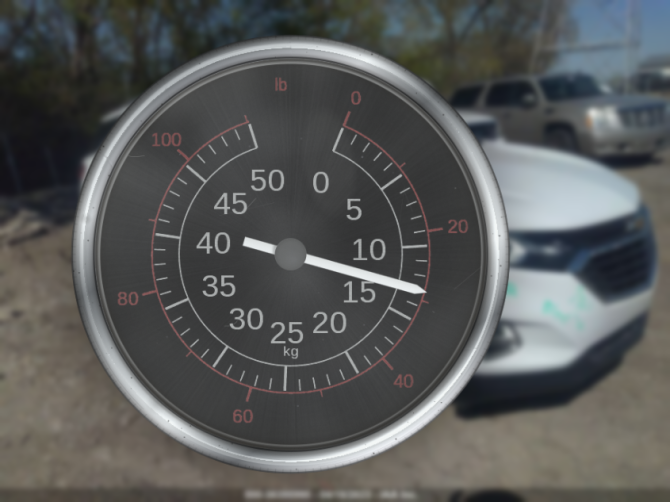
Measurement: 13 kg
